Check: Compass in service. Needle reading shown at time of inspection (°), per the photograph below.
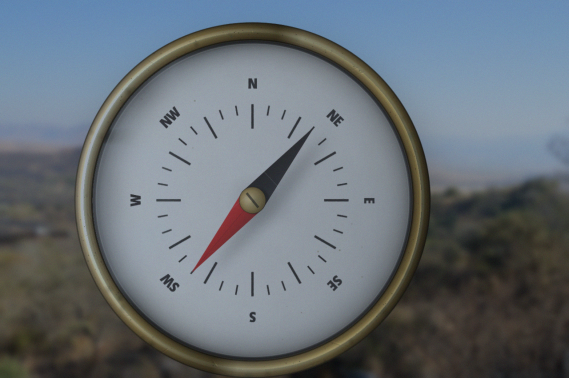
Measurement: 220 °
